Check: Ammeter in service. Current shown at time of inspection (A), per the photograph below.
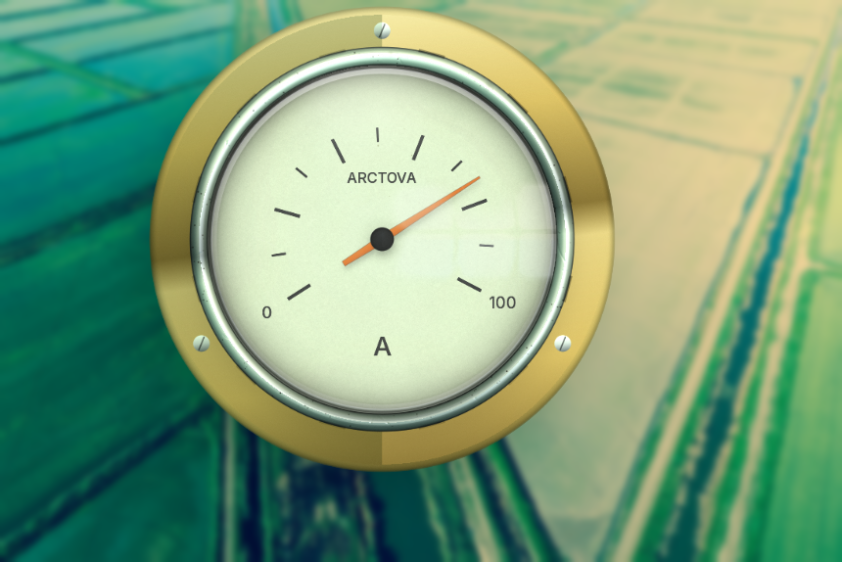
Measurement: 75 A
